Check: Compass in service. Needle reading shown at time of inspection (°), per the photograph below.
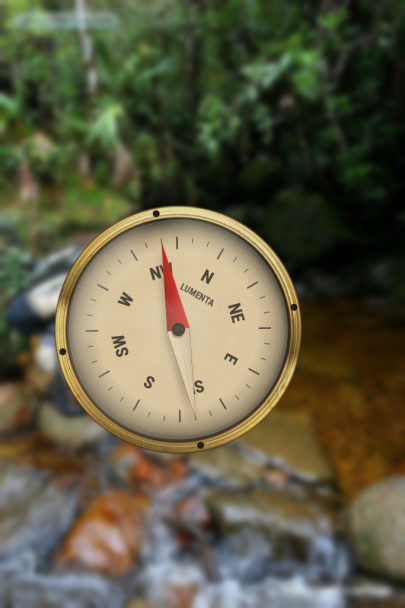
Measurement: 320 °
